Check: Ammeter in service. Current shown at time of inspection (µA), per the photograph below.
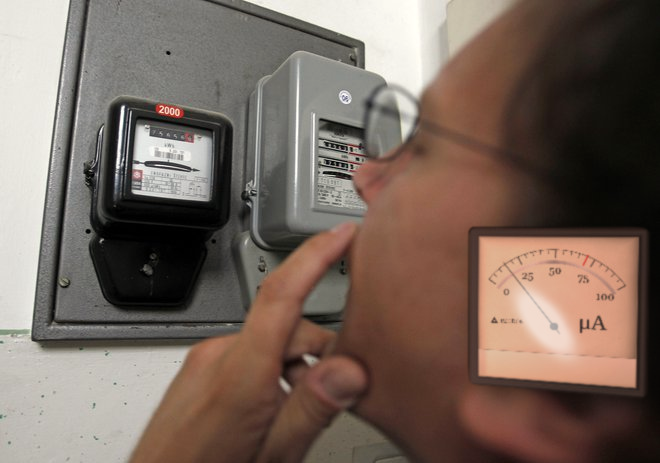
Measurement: 15 µA
